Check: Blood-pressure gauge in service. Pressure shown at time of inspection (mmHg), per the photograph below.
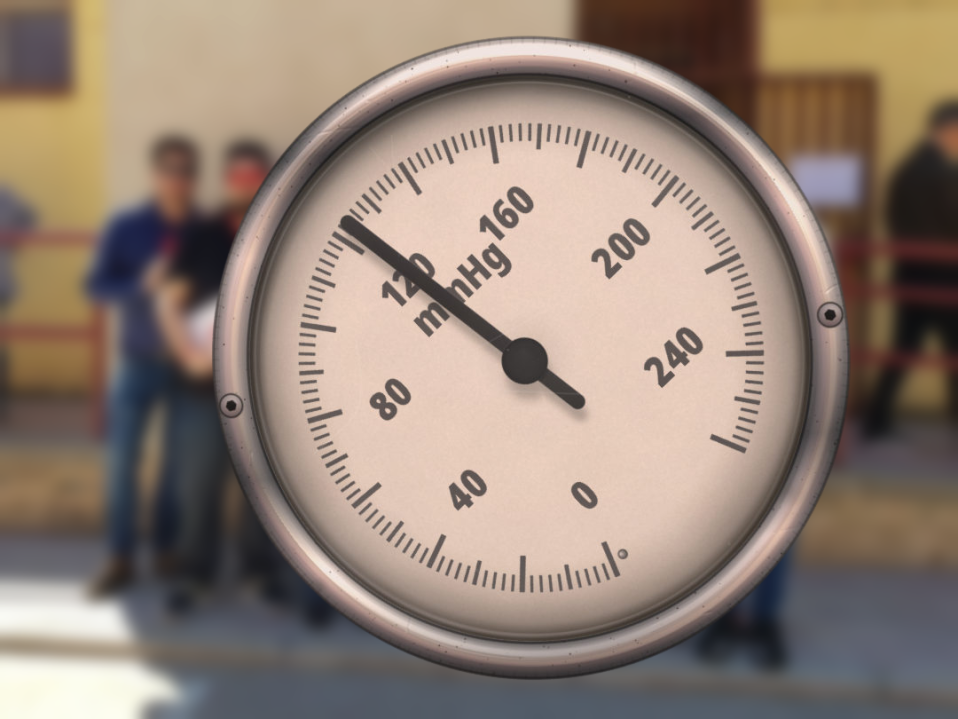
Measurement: 124 mmHg
